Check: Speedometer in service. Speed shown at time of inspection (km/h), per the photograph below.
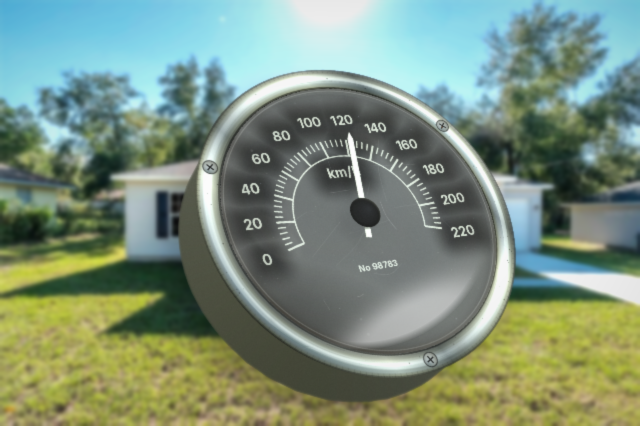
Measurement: 120 km/h
